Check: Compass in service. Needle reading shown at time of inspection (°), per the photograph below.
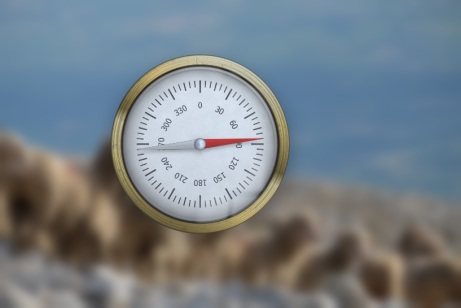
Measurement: 85 °
